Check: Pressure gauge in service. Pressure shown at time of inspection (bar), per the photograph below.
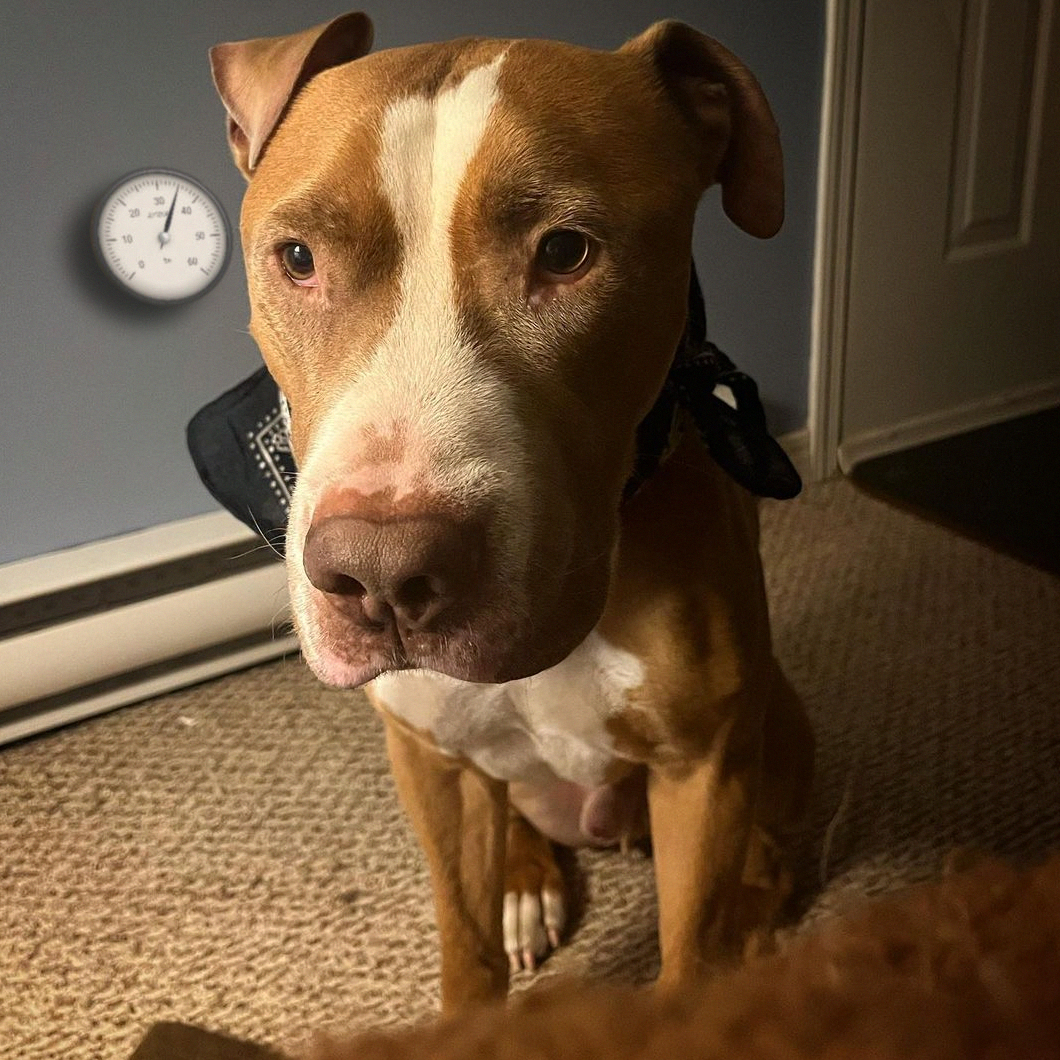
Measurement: 35 bar
